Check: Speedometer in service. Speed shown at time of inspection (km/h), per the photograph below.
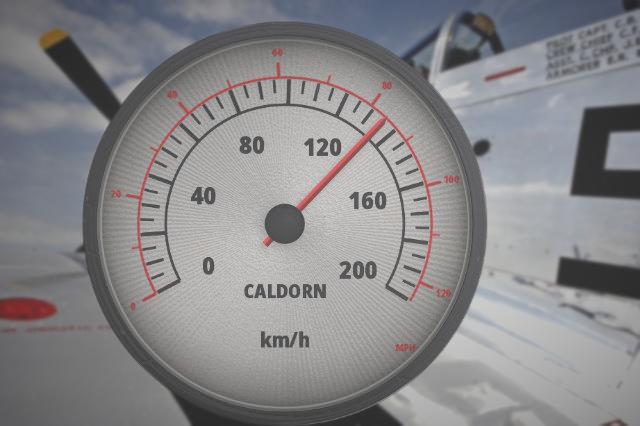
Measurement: 135 km/h
